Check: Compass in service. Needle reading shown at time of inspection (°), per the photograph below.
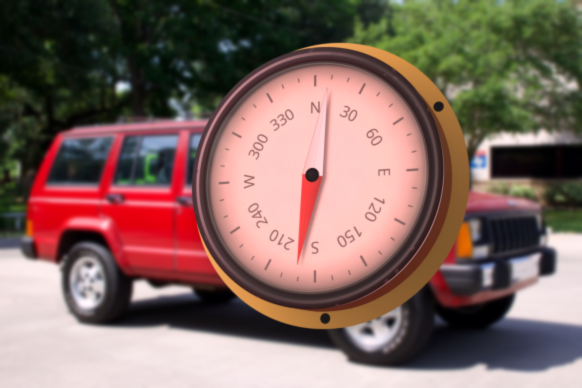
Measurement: 190 °
